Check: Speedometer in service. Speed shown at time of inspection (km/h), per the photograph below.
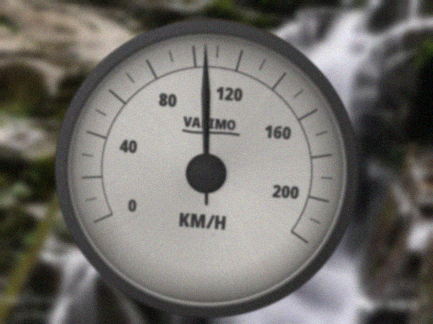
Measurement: 105 km/h
